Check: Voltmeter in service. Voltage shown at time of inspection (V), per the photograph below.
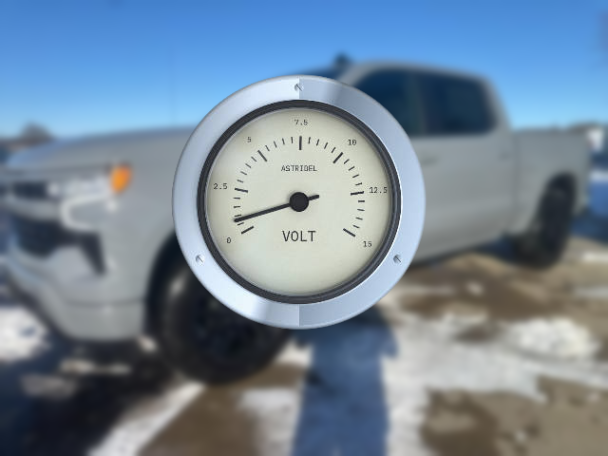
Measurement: 0.75 V
